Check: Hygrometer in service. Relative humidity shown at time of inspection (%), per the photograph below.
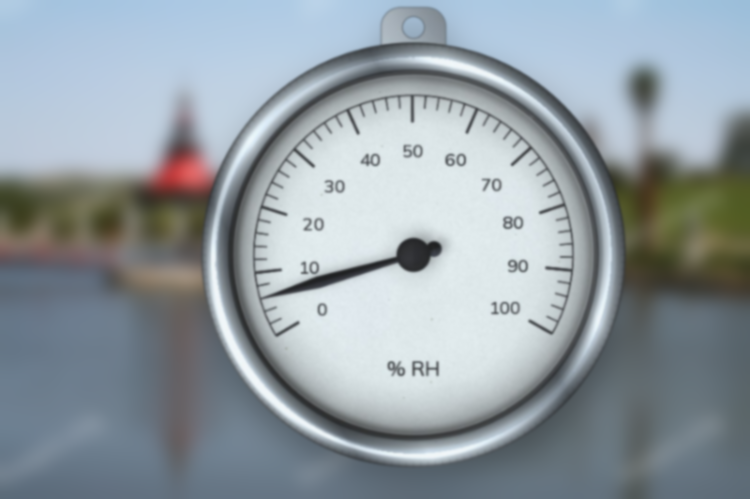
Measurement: 6 %
